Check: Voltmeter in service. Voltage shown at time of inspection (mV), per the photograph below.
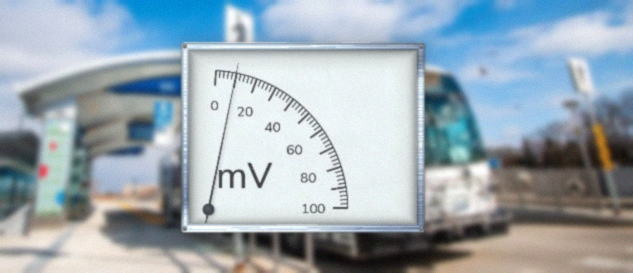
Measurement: 10 mV
